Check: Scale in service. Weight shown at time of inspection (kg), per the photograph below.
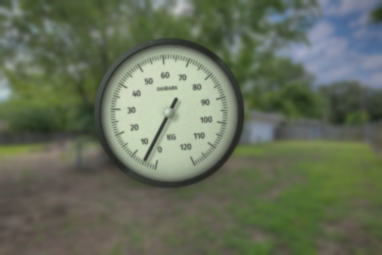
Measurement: 5 kg
